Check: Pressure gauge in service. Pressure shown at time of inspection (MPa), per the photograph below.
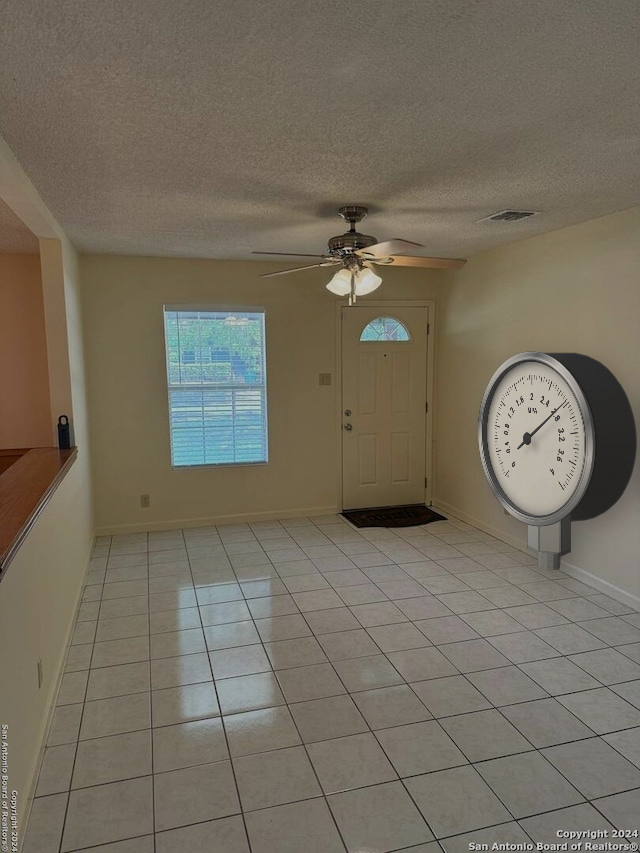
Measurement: 2.8 MPa
